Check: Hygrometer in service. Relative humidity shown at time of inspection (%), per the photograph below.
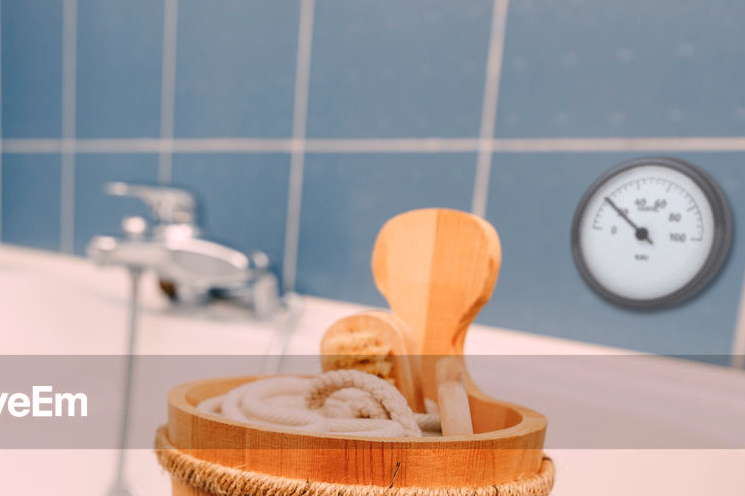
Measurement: 20 %
